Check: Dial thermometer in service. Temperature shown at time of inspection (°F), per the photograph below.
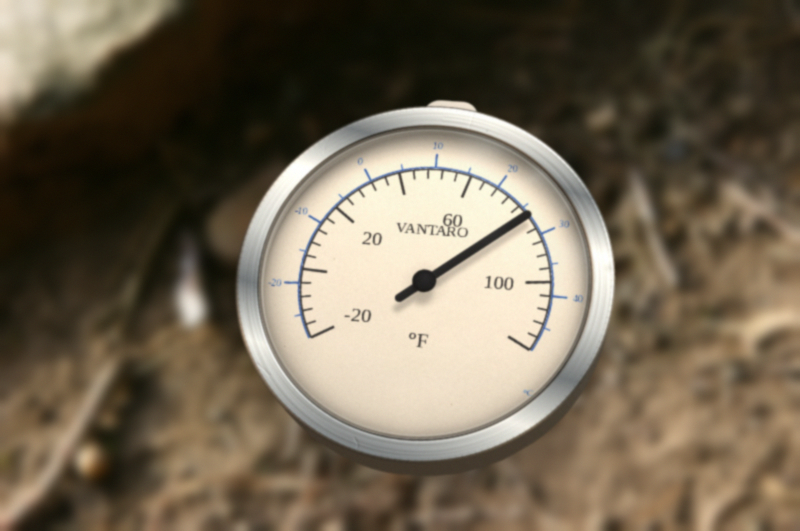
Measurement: 80 °F
